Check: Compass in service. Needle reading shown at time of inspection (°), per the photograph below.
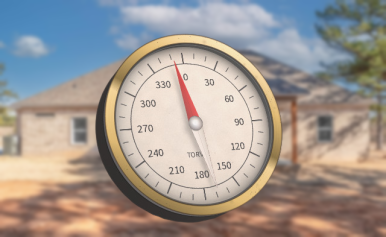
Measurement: 350 °
